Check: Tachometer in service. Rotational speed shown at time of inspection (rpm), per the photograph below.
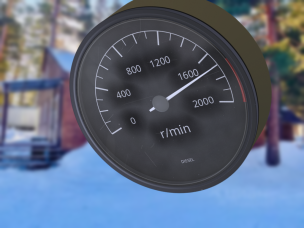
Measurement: 1700 rpm
